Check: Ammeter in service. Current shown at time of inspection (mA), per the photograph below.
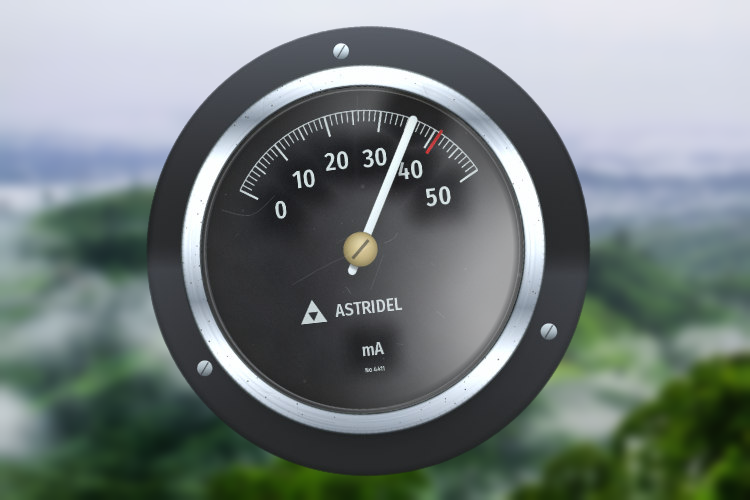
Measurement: 36 mA
